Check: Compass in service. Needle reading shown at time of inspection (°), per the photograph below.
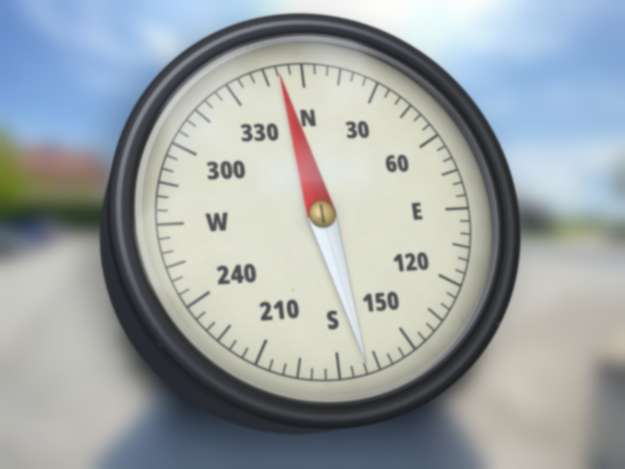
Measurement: 350 °
